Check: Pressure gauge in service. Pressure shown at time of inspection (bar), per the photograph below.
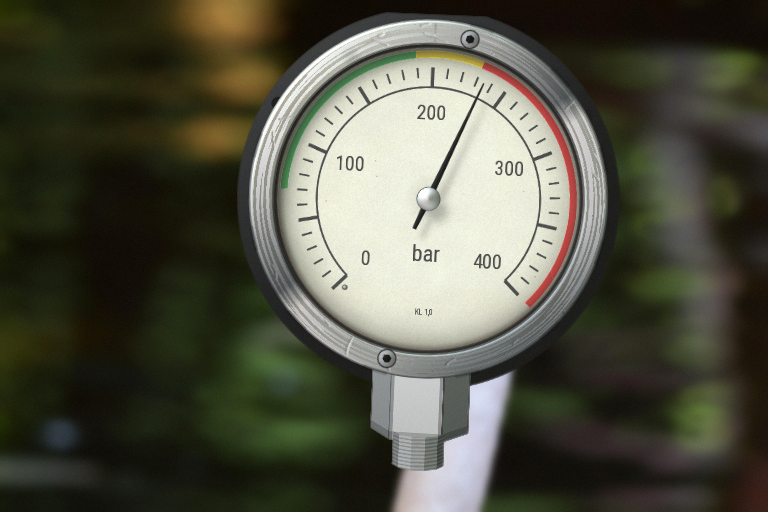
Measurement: 235 bar
